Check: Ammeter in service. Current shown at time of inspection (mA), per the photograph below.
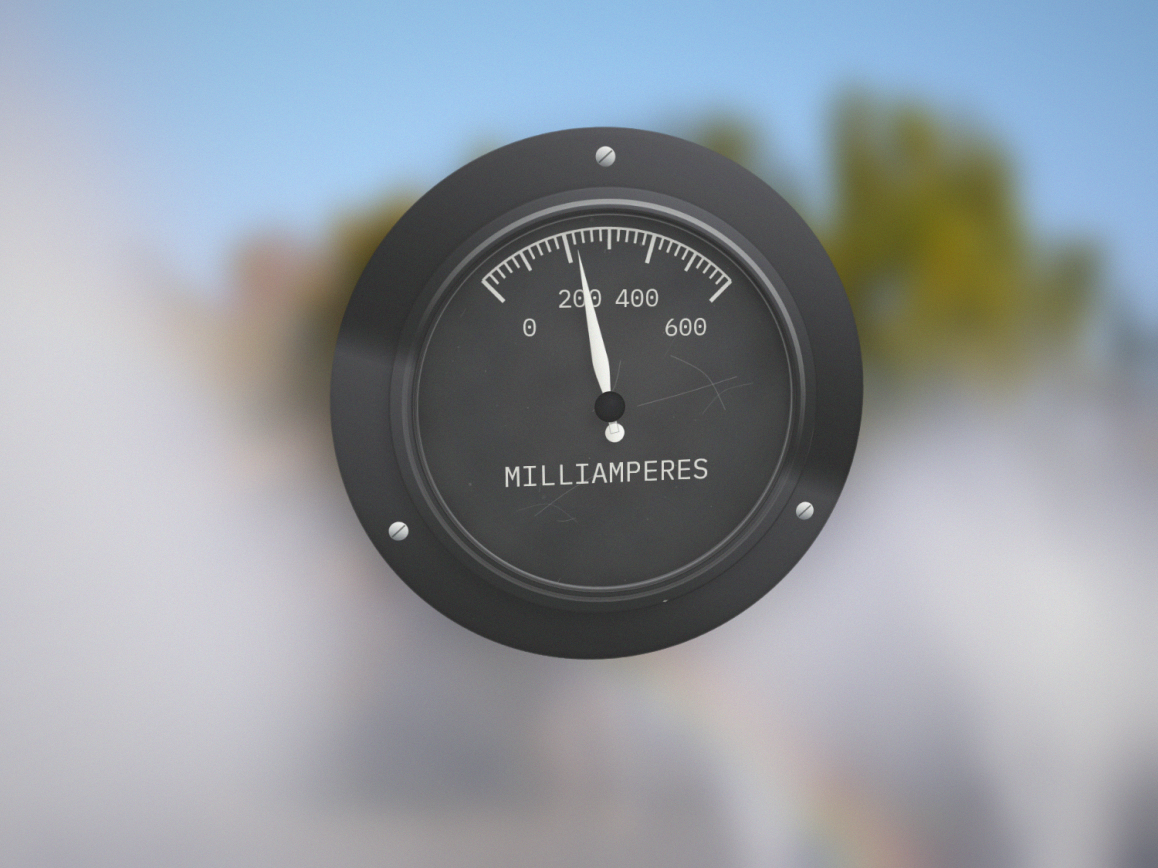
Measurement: 220 mA
